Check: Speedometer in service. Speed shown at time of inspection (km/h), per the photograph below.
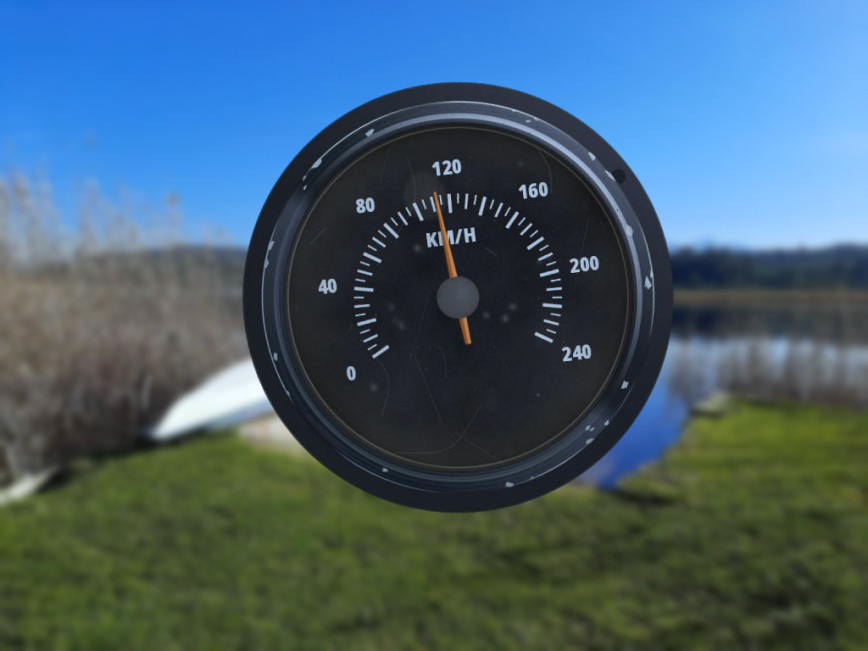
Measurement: 112.5 km/h
